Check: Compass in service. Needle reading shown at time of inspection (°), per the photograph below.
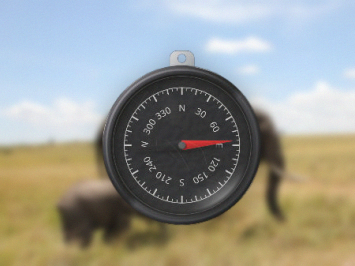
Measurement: 85 °
